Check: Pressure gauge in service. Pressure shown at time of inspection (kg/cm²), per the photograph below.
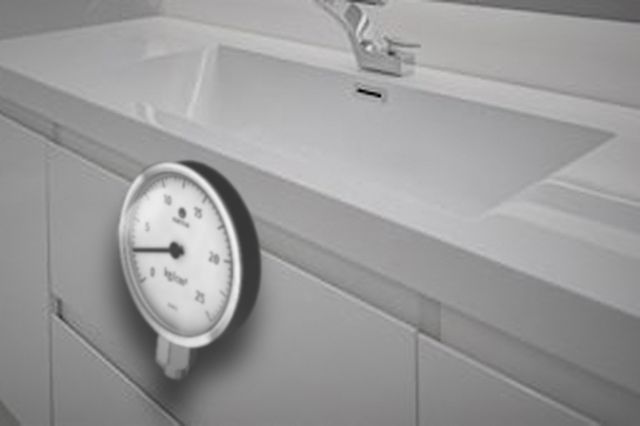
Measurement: 2.5 kg/cm²
